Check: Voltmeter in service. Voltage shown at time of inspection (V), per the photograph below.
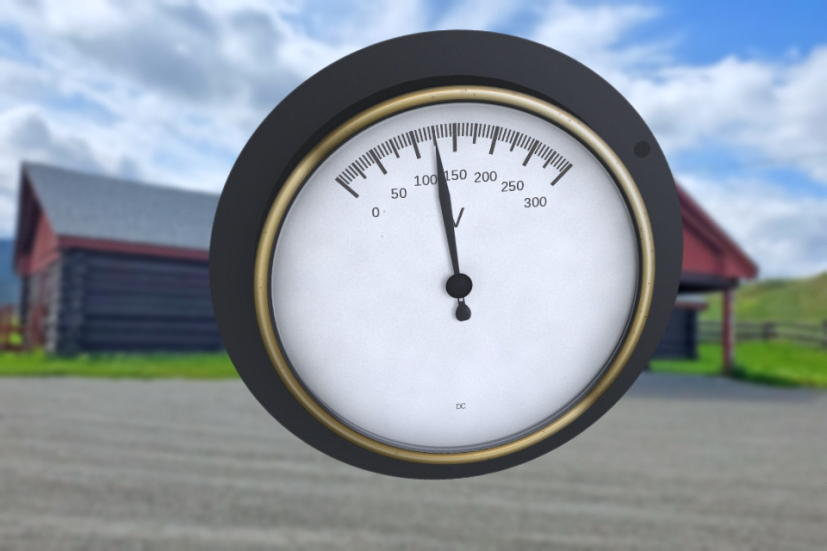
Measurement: 125 V
